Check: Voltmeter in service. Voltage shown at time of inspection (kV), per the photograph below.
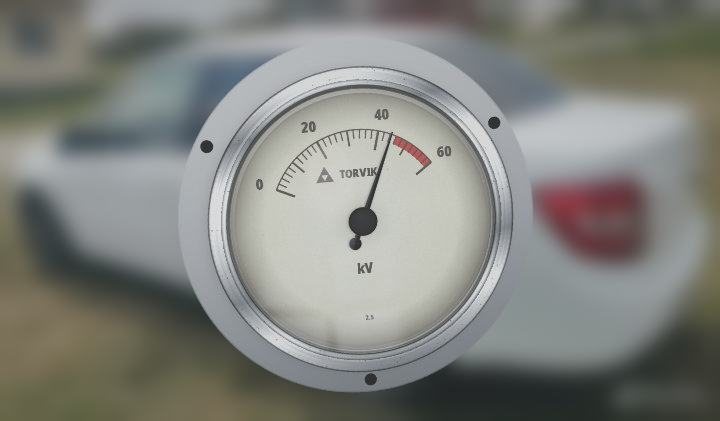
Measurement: 44 kV
